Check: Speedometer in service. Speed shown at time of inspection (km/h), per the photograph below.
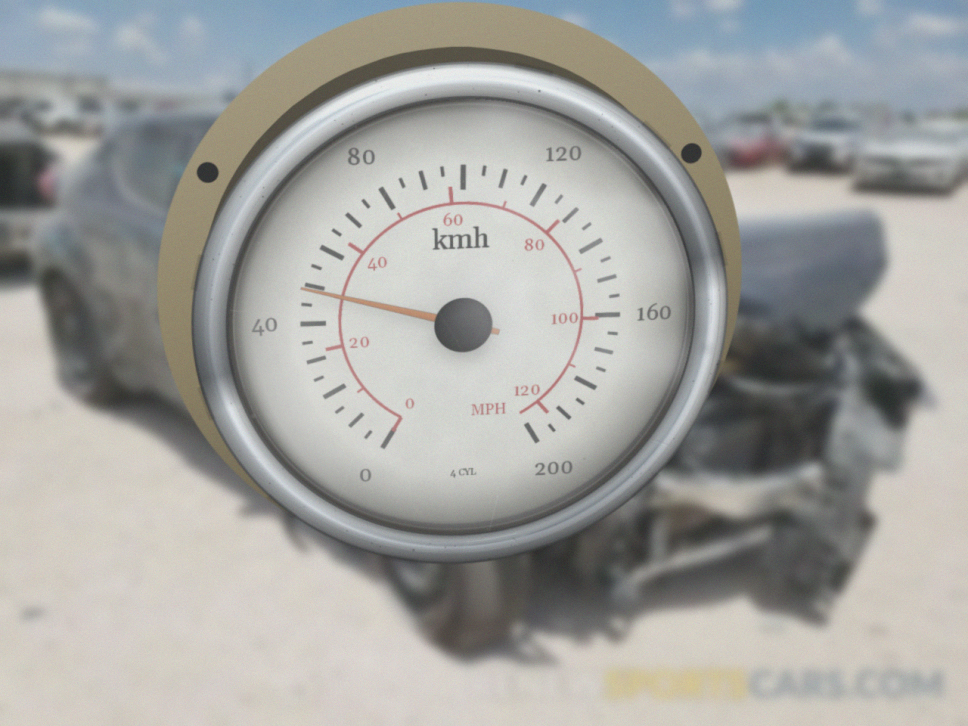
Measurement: 50 km/h
